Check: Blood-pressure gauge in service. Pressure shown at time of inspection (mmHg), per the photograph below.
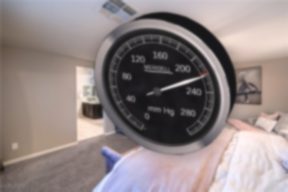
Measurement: 220 mmHg
